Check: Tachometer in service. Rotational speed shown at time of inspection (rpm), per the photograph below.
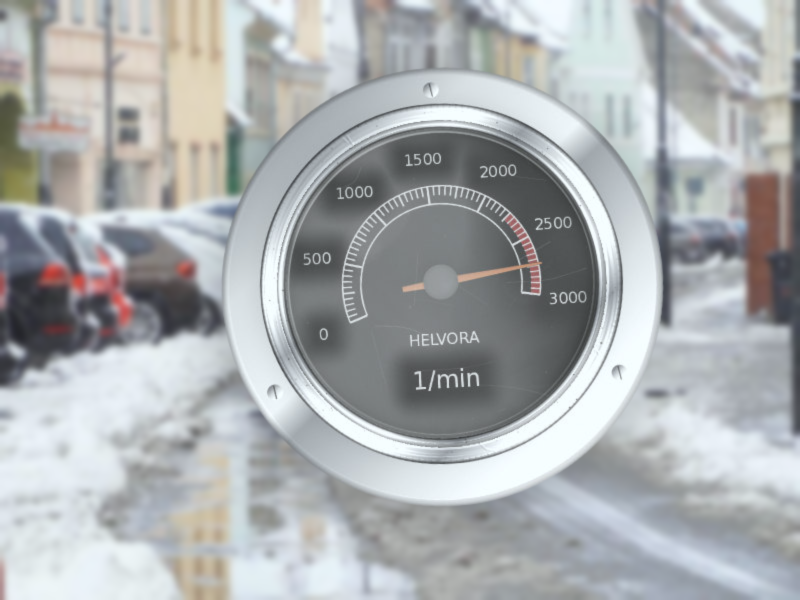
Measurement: 2750 rpm
